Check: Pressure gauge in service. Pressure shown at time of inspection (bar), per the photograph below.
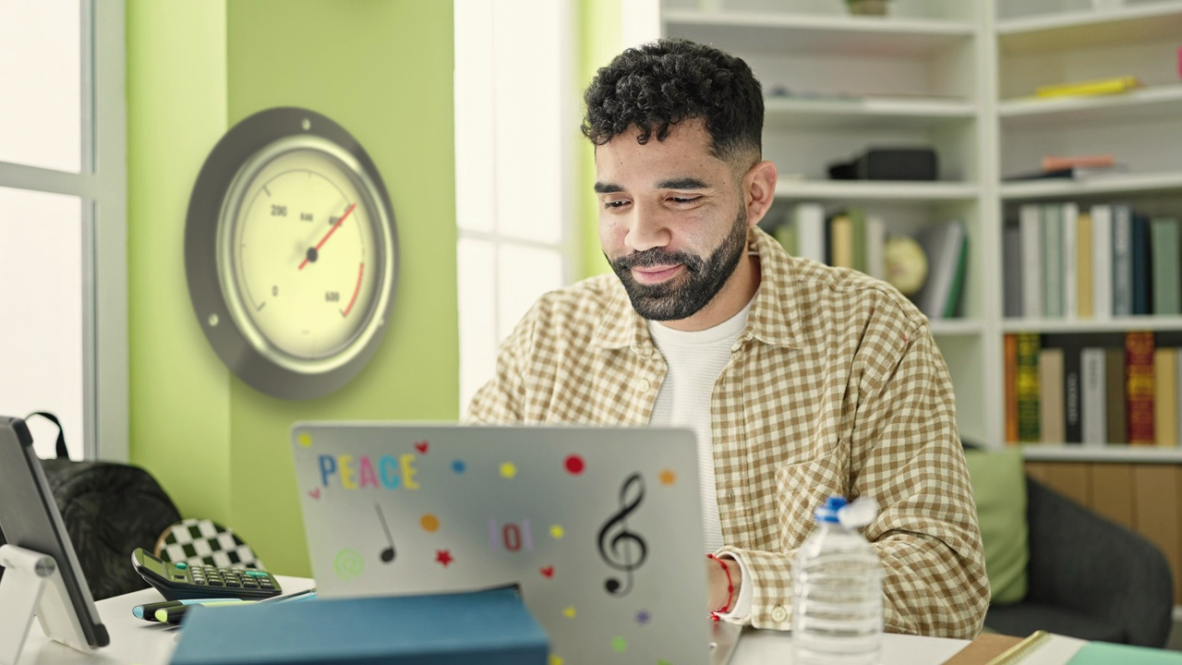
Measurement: 400 bar
